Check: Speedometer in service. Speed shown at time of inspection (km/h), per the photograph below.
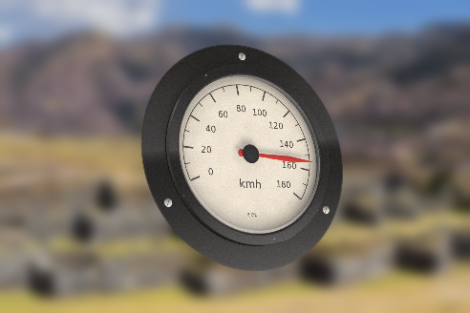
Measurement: 155 km/h
